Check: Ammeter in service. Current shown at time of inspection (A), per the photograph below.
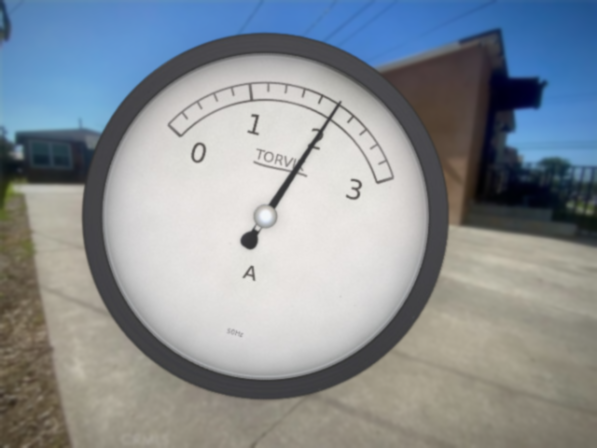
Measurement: 2 A
